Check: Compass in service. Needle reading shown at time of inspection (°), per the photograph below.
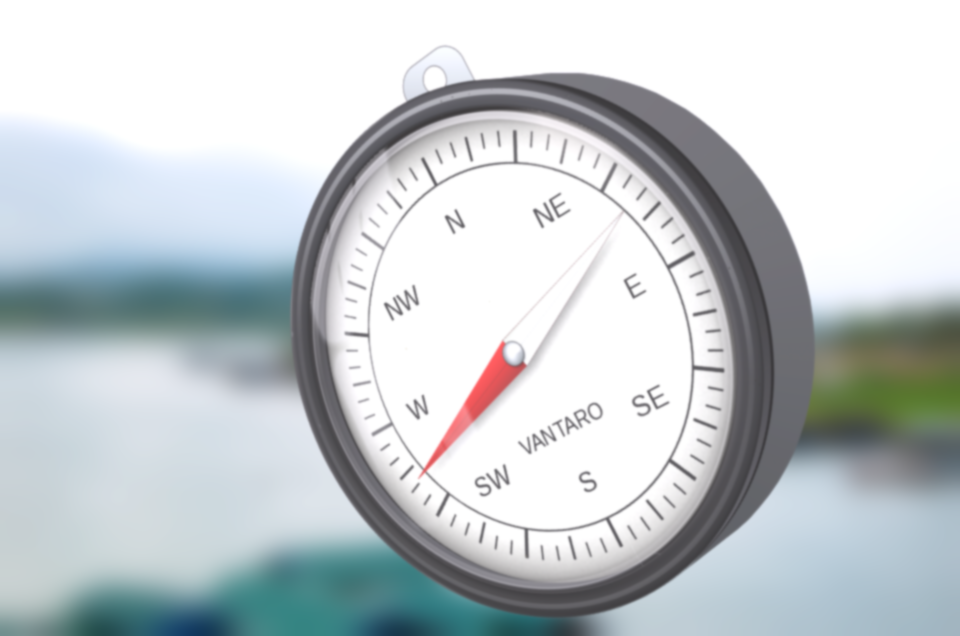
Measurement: 250 °
